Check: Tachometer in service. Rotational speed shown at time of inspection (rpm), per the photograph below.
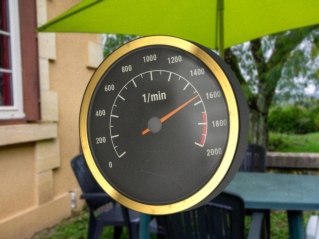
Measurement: 1550 rpm
